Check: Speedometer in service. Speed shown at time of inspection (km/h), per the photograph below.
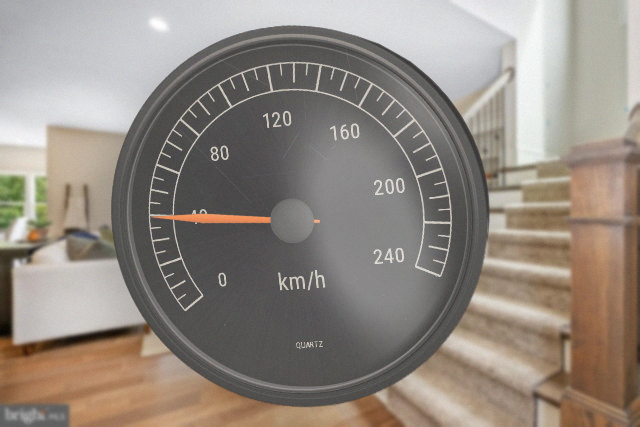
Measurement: 40 km/h
